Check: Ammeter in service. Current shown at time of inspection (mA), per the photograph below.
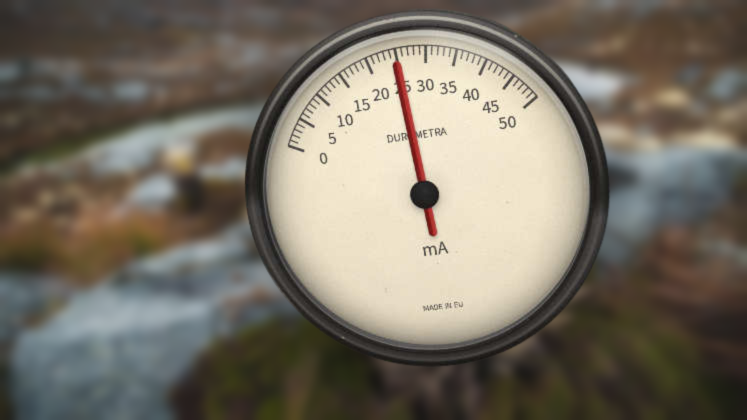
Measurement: 25 mA
